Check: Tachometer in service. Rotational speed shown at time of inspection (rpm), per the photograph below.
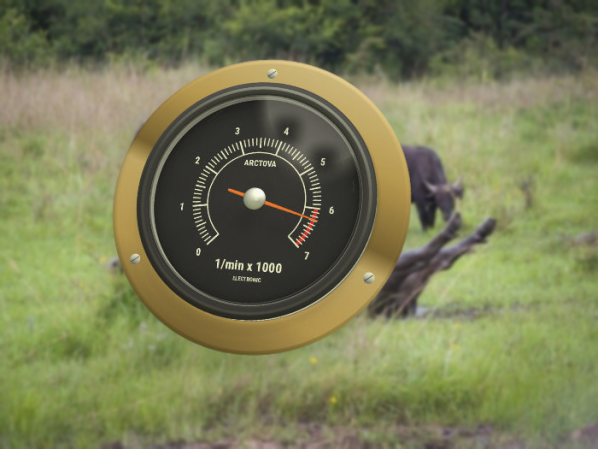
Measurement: 6300 rpm
